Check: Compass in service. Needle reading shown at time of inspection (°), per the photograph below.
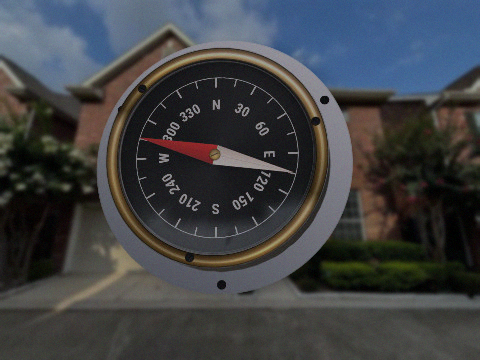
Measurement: 285 °
